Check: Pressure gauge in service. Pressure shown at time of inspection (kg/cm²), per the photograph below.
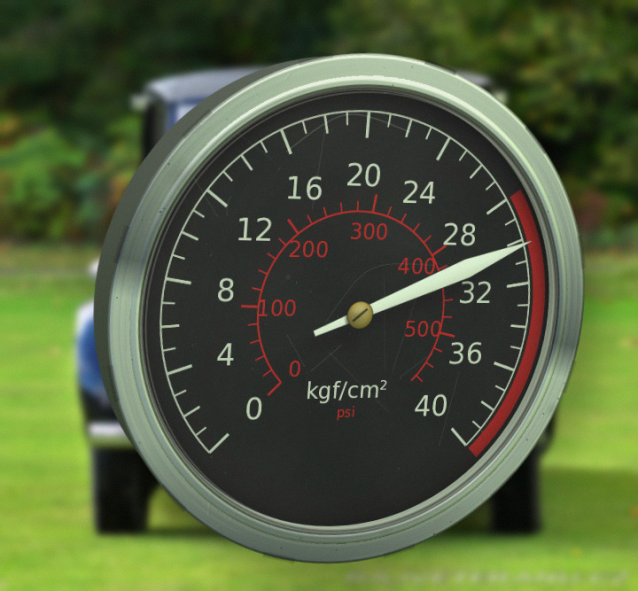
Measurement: 30 kg/cm²
